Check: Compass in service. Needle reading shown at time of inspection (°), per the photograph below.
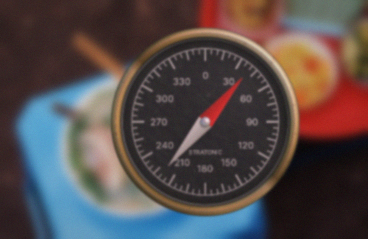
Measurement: 40 °
